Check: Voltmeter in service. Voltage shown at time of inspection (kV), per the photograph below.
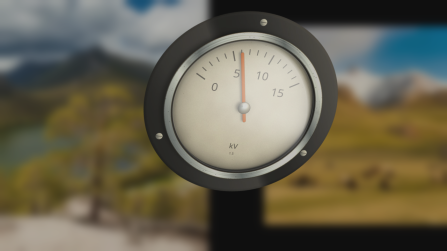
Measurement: 6 kV
